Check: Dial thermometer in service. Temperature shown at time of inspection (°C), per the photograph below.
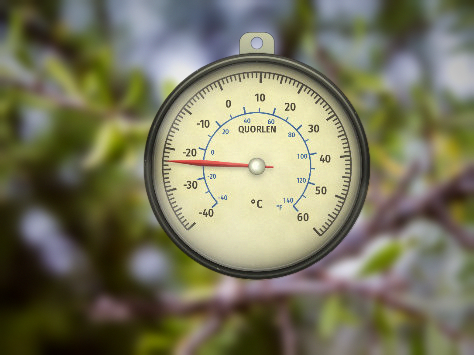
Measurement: -23 °C
